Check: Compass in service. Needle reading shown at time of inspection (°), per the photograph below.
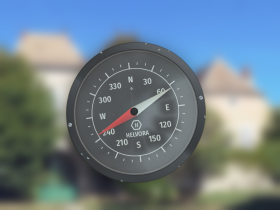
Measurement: 245 °
